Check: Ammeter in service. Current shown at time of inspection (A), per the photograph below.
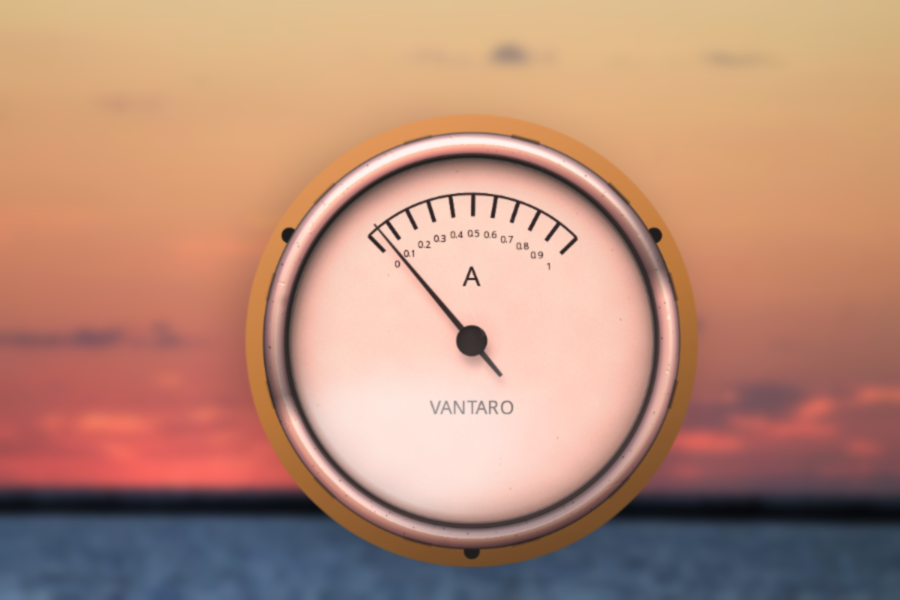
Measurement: 0.05 A
